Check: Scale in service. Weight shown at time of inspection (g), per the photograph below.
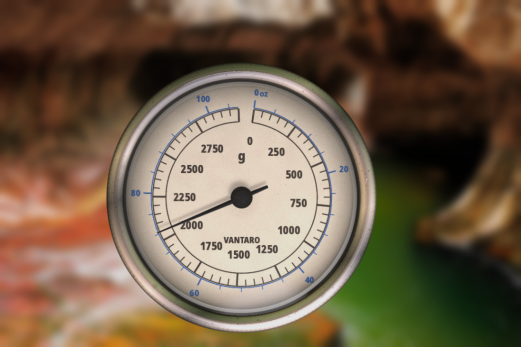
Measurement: 2050 g
